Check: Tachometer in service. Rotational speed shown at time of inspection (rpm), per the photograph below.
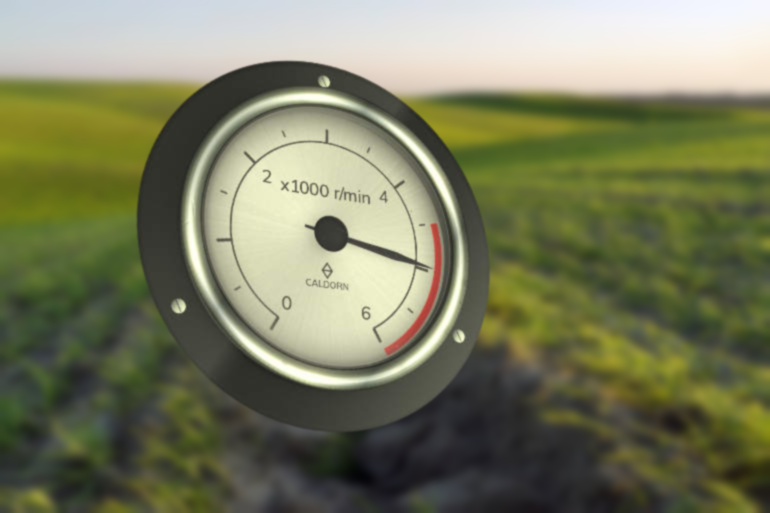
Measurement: 5000 rpm
